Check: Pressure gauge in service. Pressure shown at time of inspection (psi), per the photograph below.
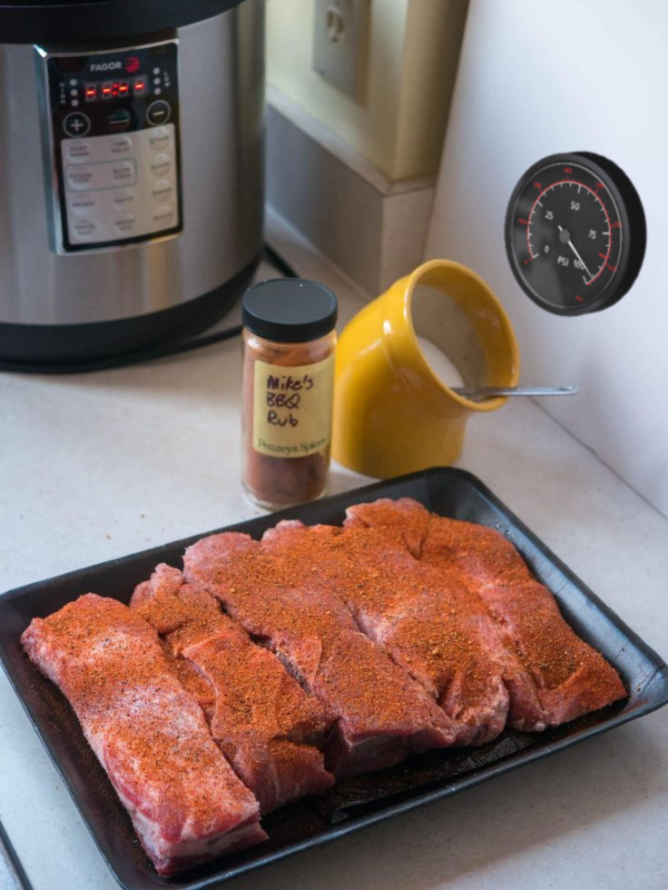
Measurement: 95 psi
